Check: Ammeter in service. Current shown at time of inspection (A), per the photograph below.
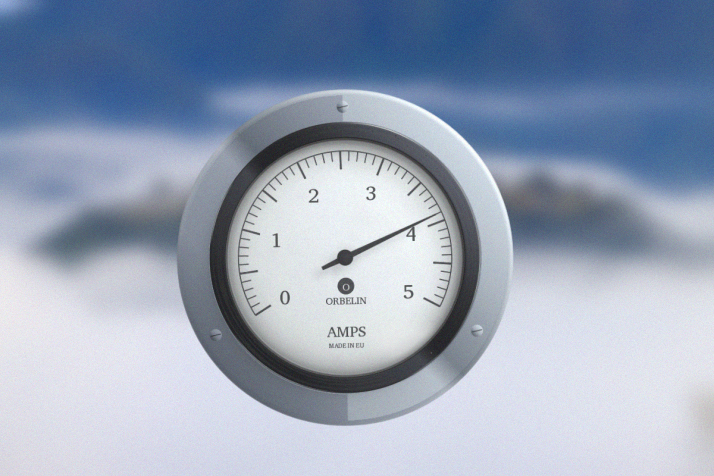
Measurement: 3.9 A
